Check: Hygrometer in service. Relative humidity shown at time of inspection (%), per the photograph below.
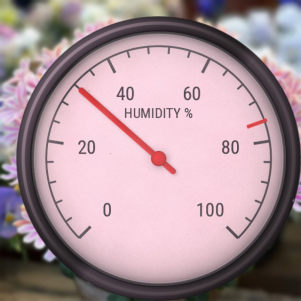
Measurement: 32 %
